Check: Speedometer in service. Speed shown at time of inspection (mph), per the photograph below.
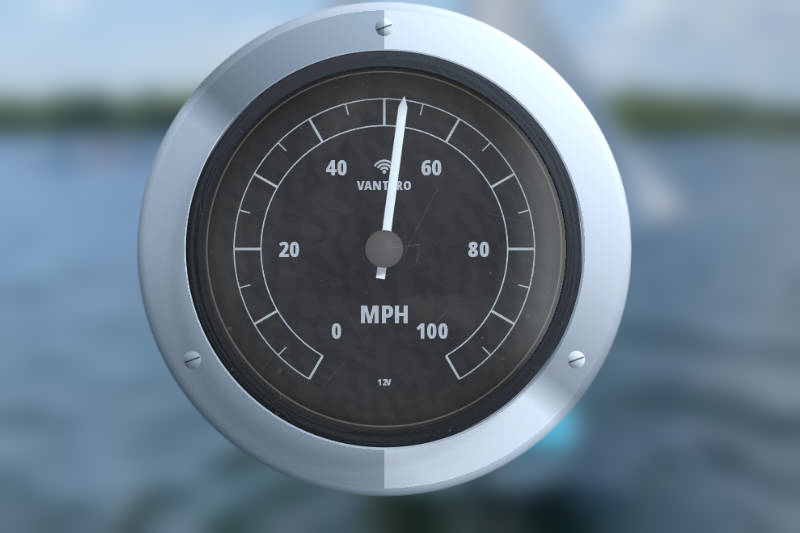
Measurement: 52.5 mph
